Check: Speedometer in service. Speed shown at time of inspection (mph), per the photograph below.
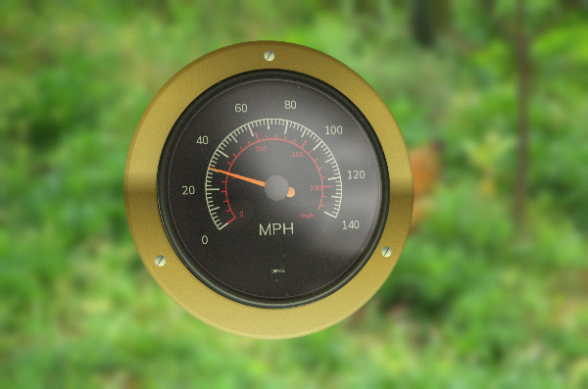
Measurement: 30 mph
